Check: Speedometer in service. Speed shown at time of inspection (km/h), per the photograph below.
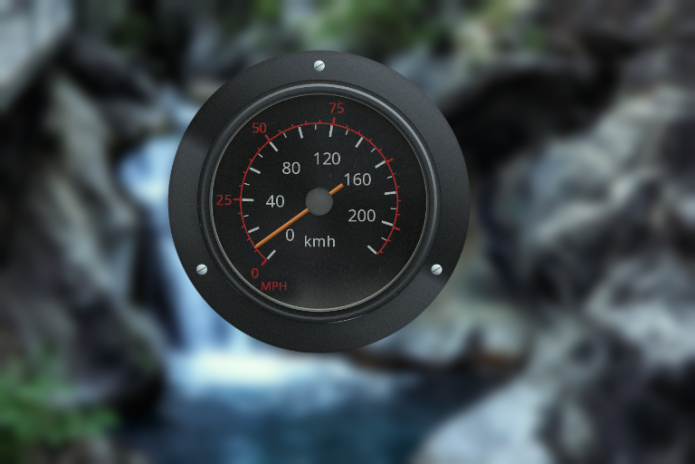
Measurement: 10 km/h
